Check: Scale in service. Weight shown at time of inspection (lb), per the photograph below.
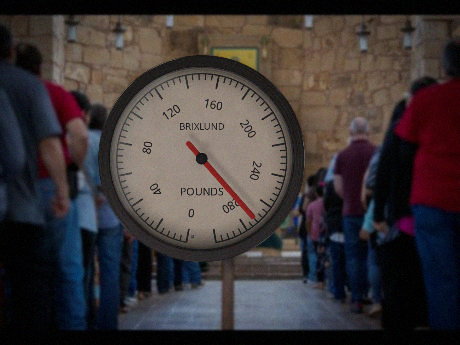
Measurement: 272 lb
